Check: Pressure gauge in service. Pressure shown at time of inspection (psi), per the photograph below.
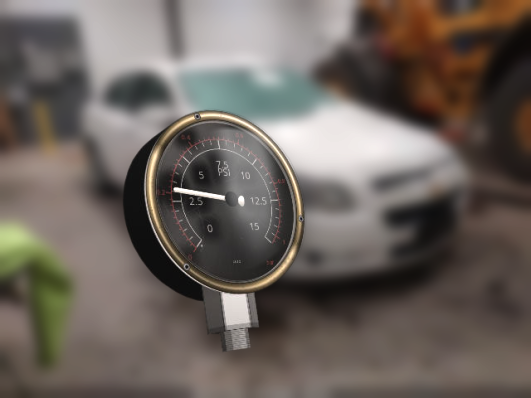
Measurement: 3 psi
